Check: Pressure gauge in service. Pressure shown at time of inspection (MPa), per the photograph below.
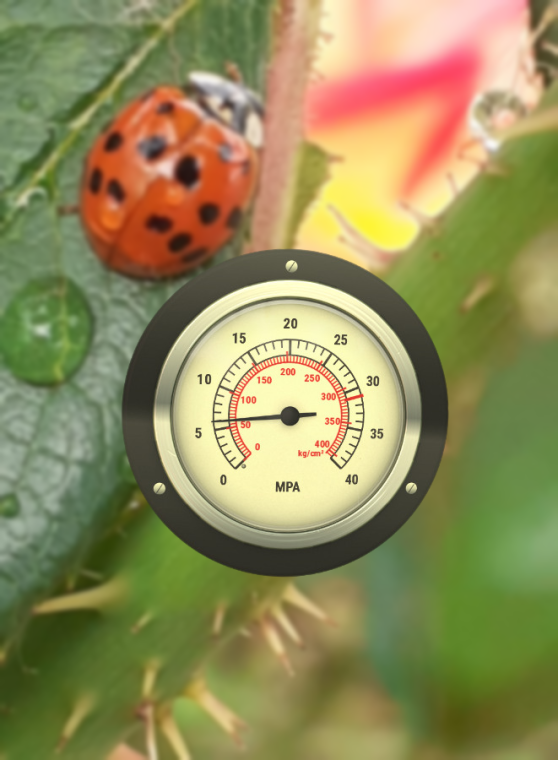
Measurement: 6 MPa
